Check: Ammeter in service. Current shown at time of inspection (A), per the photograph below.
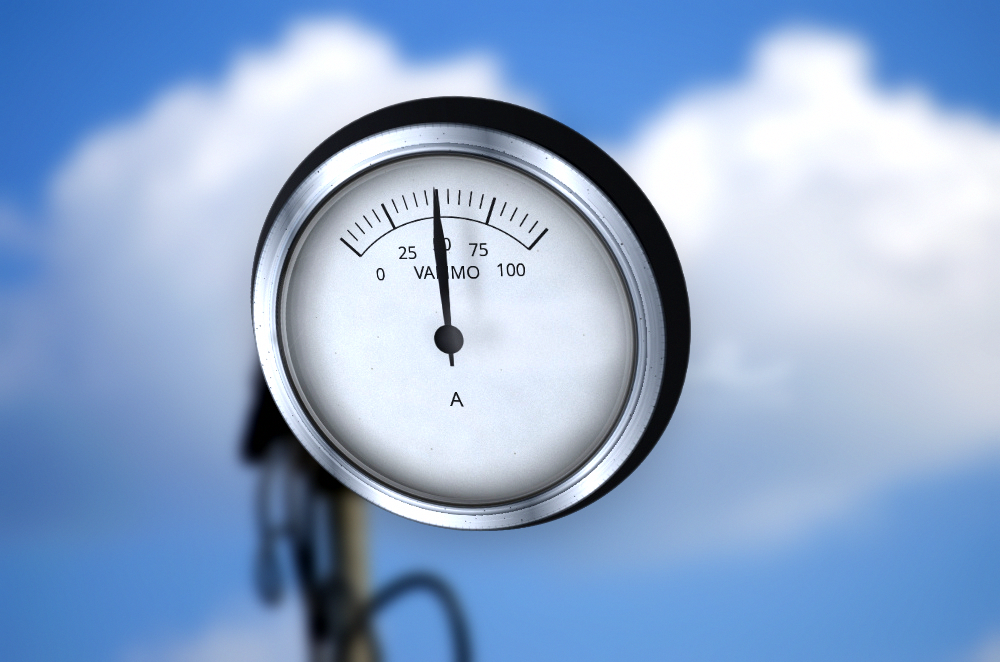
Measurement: 50 A
